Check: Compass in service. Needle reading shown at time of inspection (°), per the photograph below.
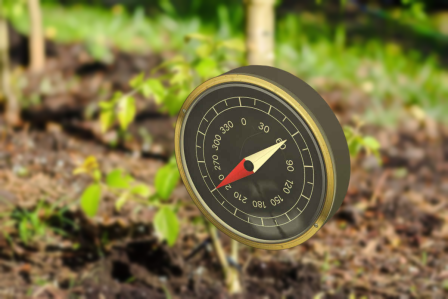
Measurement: 240 °
